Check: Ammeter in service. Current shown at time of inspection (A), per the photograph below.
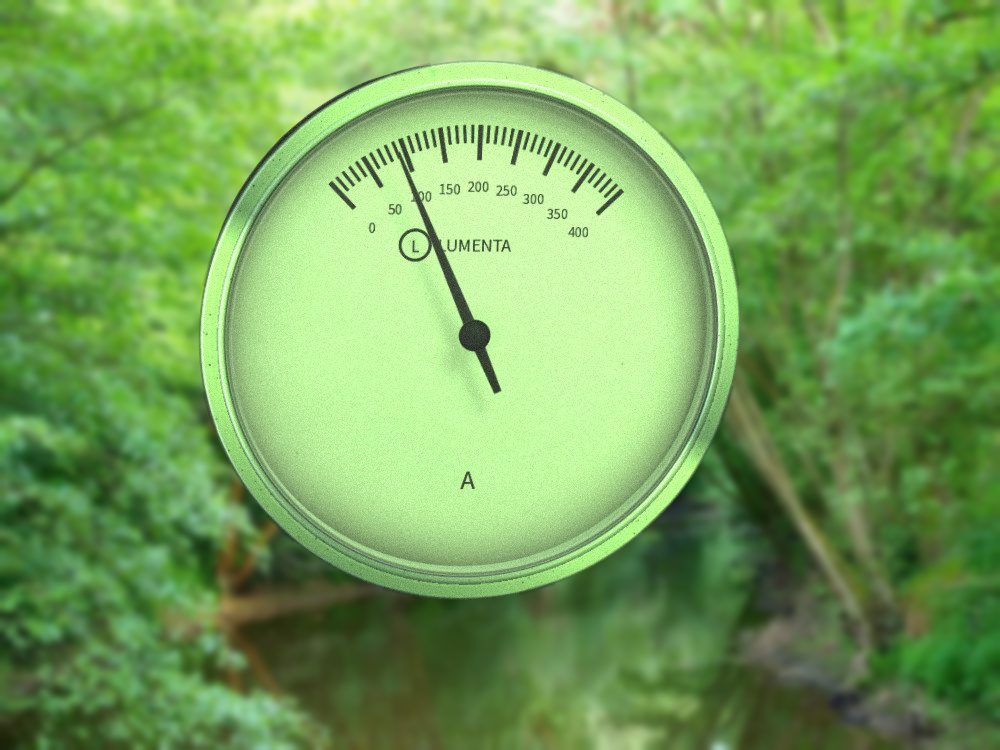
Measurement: 90 A
